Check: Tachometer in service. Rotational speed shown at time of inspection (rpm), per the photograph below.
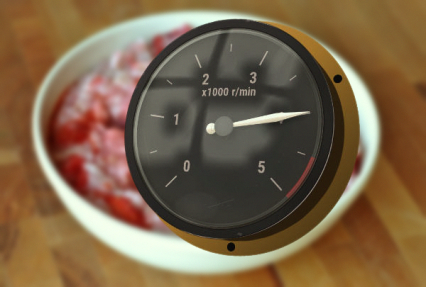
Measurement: 4000 rpm
